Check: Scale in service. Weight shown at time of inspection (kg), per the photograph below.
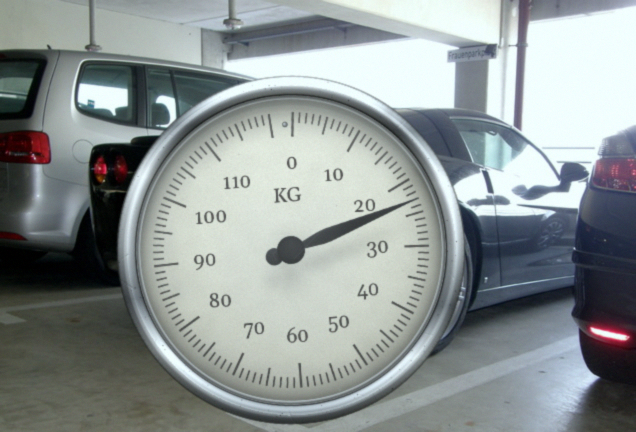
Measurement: 23 kg
